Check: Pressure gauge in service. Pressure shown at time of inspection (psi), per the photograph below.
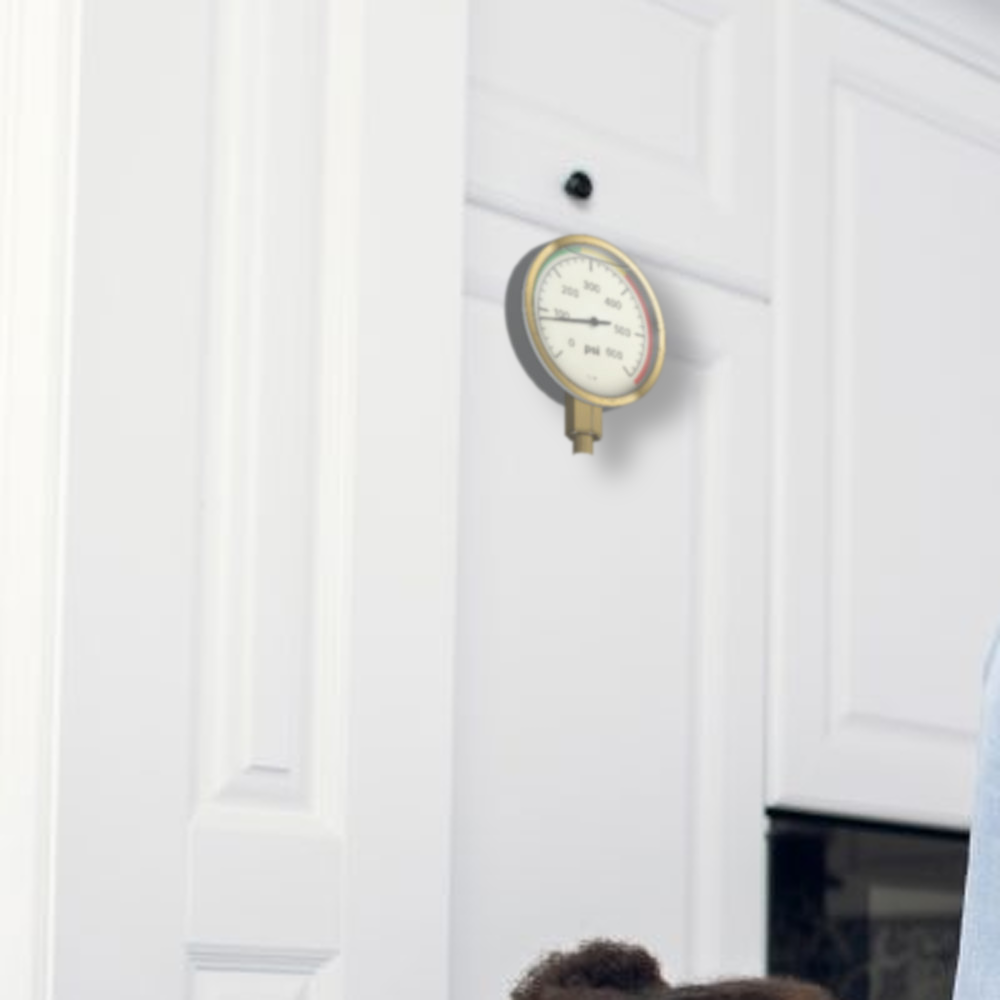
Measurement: 80 psi
